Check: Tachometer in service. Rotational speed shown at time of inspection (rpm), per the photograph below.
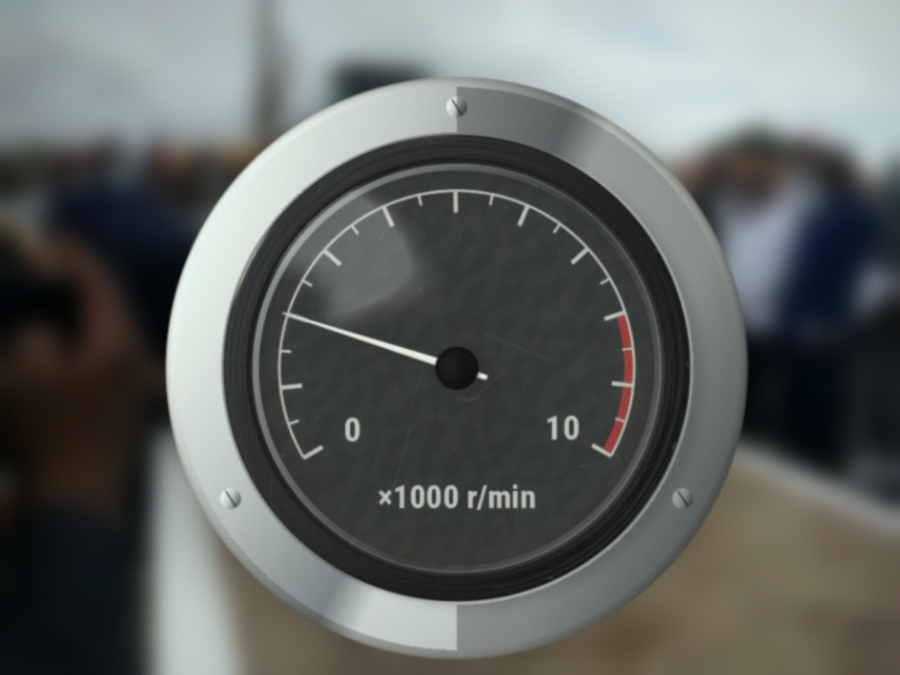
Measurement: 2000 rpm
